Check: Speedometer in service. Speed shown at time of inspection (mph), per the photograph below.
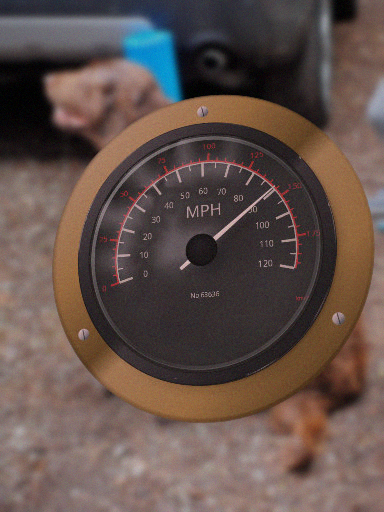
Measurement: 90 mph
